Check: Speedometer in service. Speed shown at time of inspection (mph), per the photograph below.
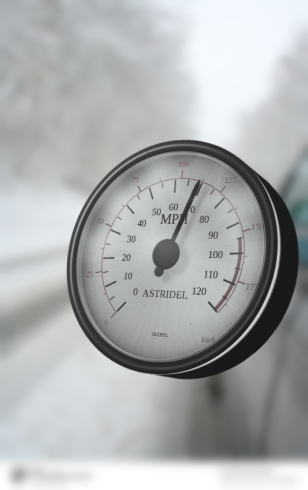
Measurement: 70 mph
